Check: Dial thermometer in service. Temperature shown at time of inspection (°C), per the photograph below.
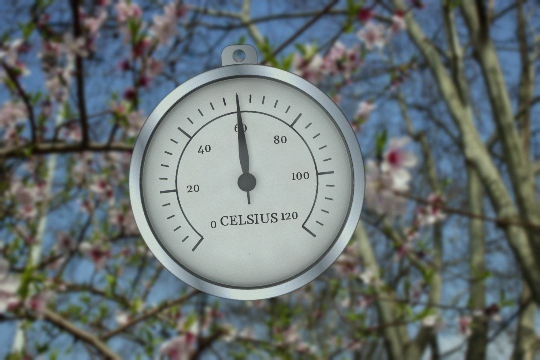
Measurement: 60 °C
